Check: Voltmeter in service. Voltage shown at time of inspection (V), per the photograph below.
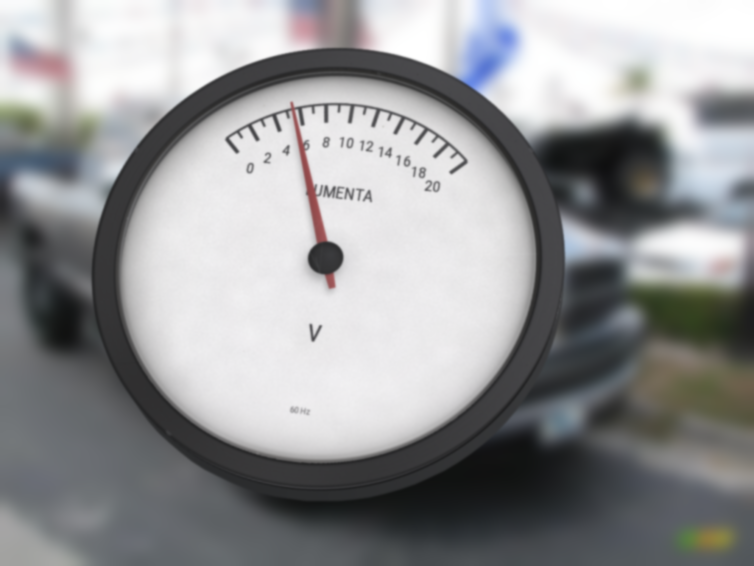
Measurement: 5.5 V
